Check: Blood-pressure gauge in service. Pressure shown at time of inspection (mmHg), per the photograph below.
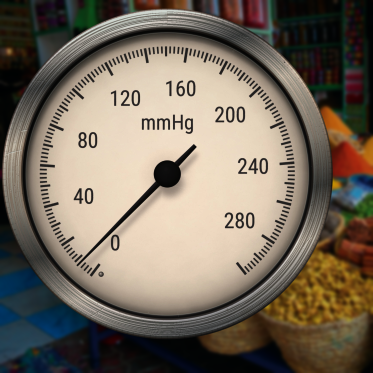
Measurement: 8 mmHg
